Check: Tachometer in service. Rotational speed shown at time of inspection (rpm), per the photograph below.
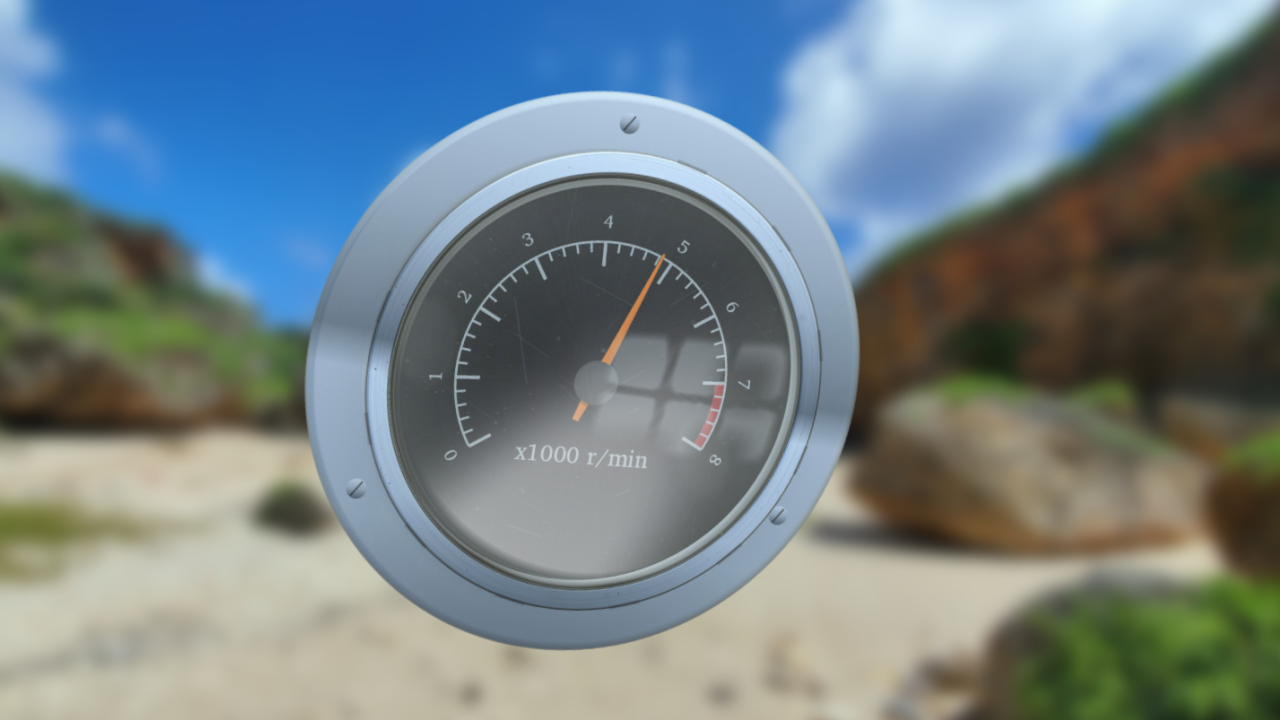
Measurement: 4800 rpm
